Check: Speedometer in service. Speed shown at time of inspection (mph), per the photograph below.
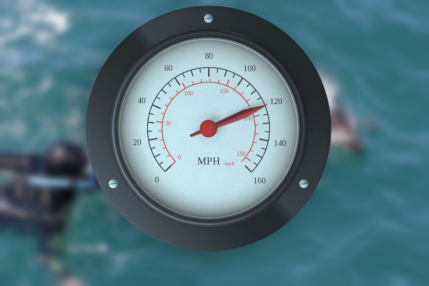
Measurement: 120 mph
